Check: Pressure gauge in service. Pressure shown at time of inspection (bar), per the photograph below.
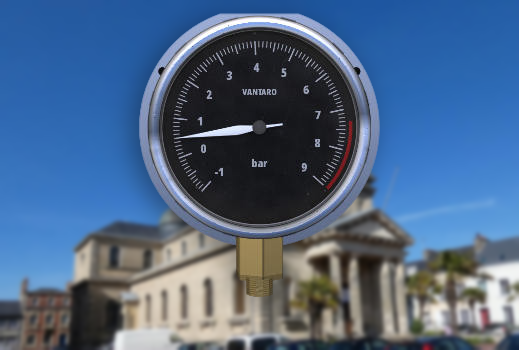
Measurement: 0.5 bar
